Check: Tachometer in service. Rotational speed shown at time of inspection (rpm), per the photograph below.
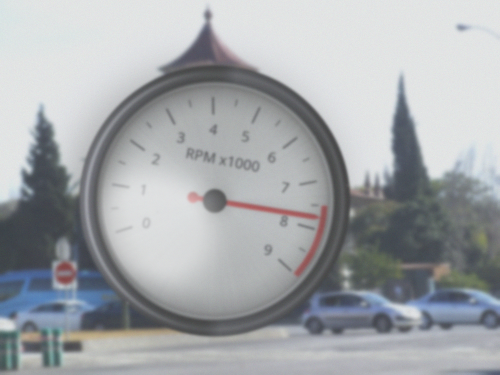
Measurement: 7750 rpm
